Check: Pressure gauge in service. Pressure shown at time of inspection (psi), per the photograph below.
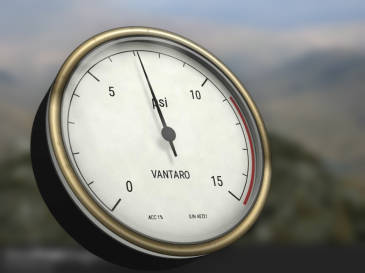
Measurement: 7 psi
